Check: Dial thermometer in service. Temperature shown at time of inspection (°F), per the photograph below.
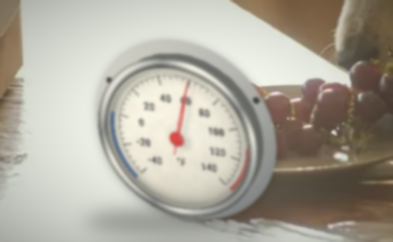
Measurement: 60 °F
